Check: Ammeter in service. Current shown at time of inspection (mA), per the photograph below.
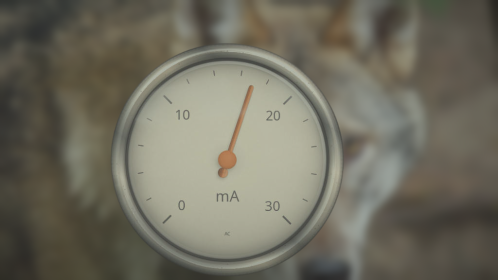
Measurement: 17 mA
